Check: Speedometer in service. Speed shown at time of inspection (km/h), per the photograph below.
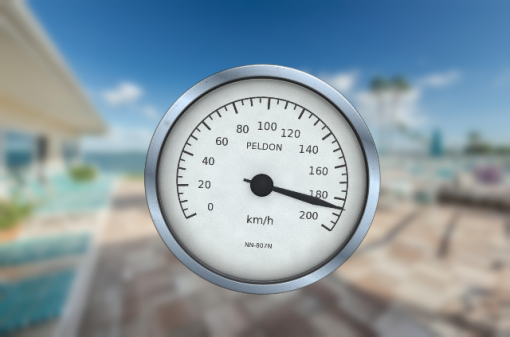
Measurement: 185 km/h
